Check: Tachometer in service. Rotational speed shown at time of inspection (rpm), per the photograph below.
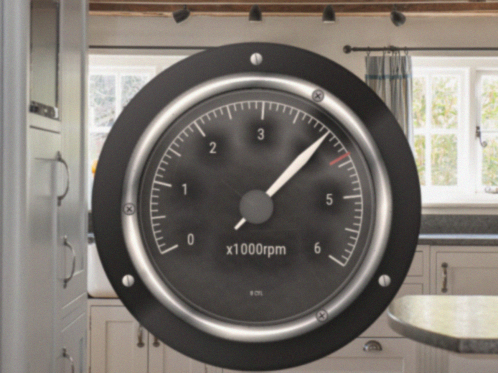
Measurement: 4000 rpm
